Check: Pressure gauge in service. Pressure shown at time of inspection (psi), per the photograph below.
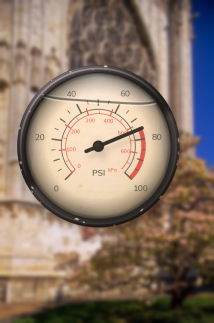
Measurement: 75 psi
